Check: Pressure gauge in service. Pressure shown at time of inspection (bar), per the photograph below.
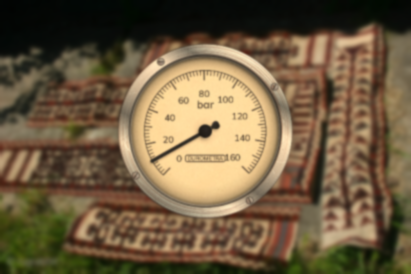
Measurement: 10 bar
